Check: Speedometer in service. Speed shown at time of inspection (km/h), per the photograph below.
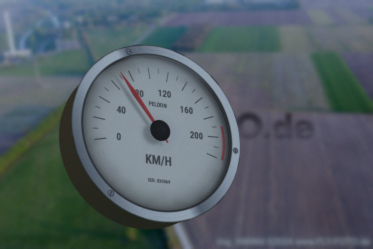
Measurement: 70 km/h
